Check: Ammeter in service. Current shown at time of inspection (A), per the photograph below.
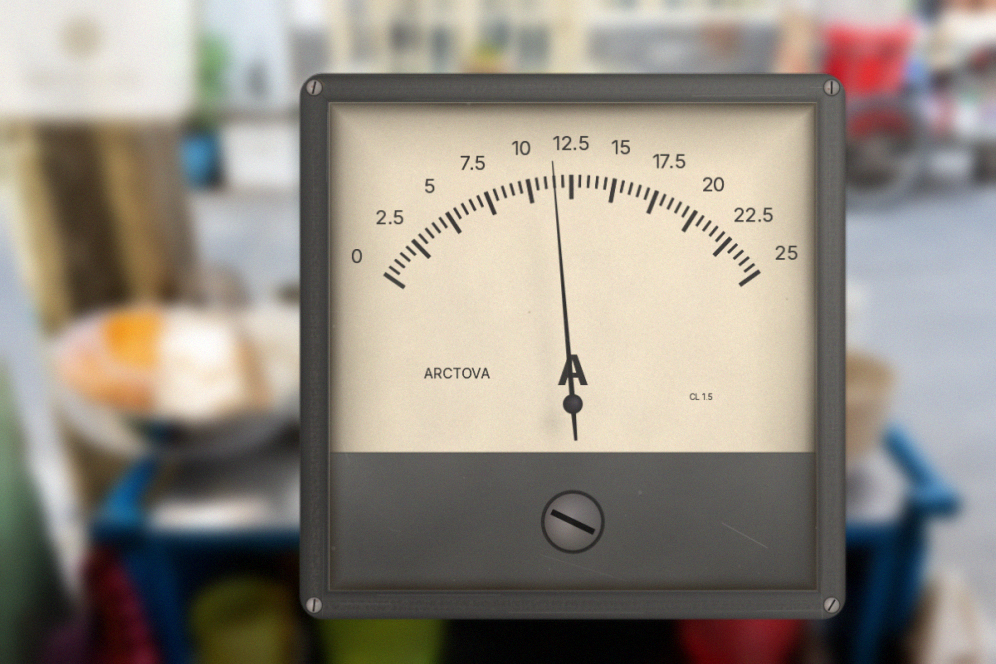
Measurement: 11.5 A
